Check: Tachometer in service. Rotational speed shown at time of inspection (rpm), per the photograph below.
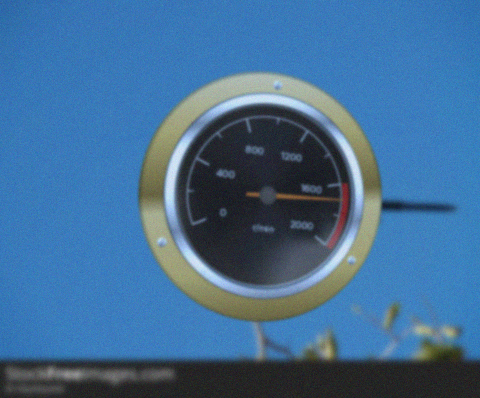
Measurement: 1700 rpm
